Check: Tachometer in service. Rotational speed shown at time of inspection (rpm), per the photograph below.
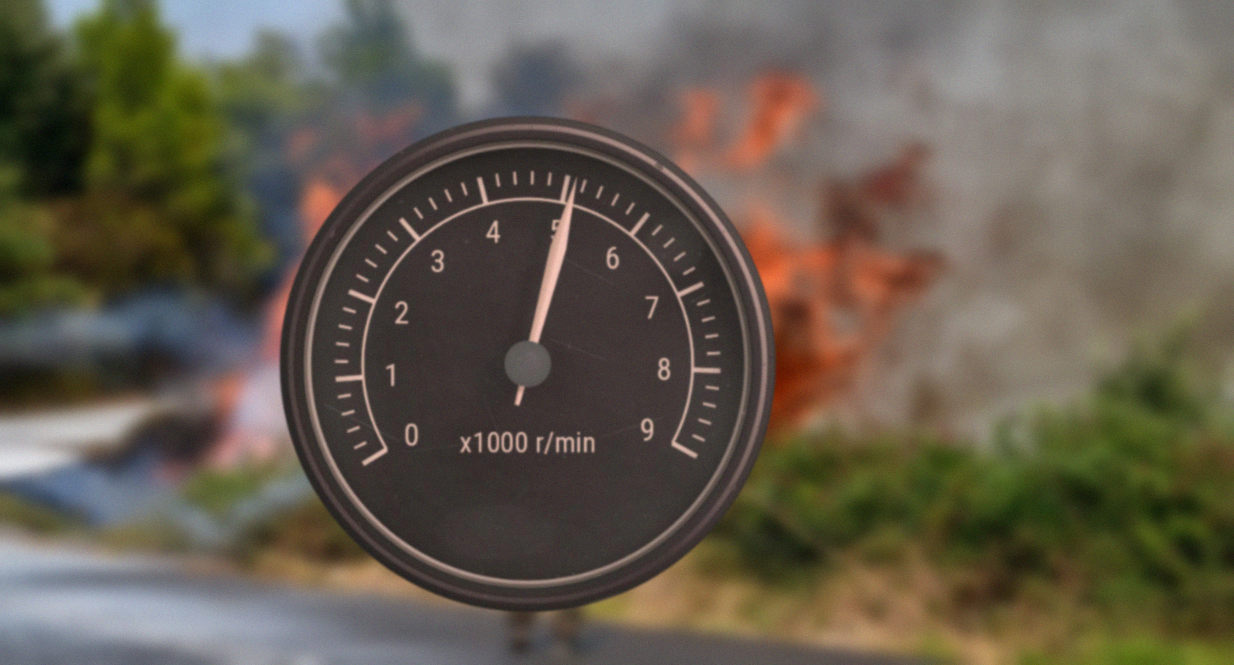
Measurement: 5100 rpm
